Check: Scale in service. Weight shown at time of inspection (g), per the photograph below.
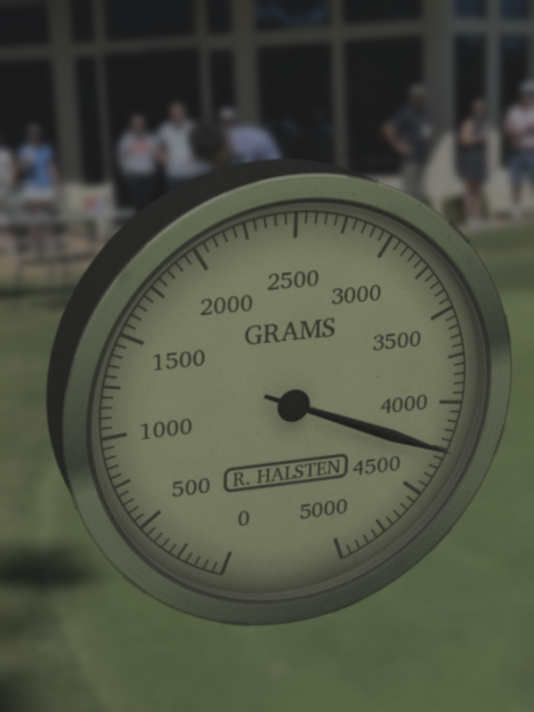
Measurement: 4250 g
